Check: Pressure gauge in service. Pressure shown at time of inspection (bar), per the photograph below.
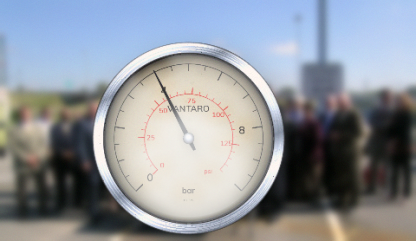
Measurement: 4 bar
